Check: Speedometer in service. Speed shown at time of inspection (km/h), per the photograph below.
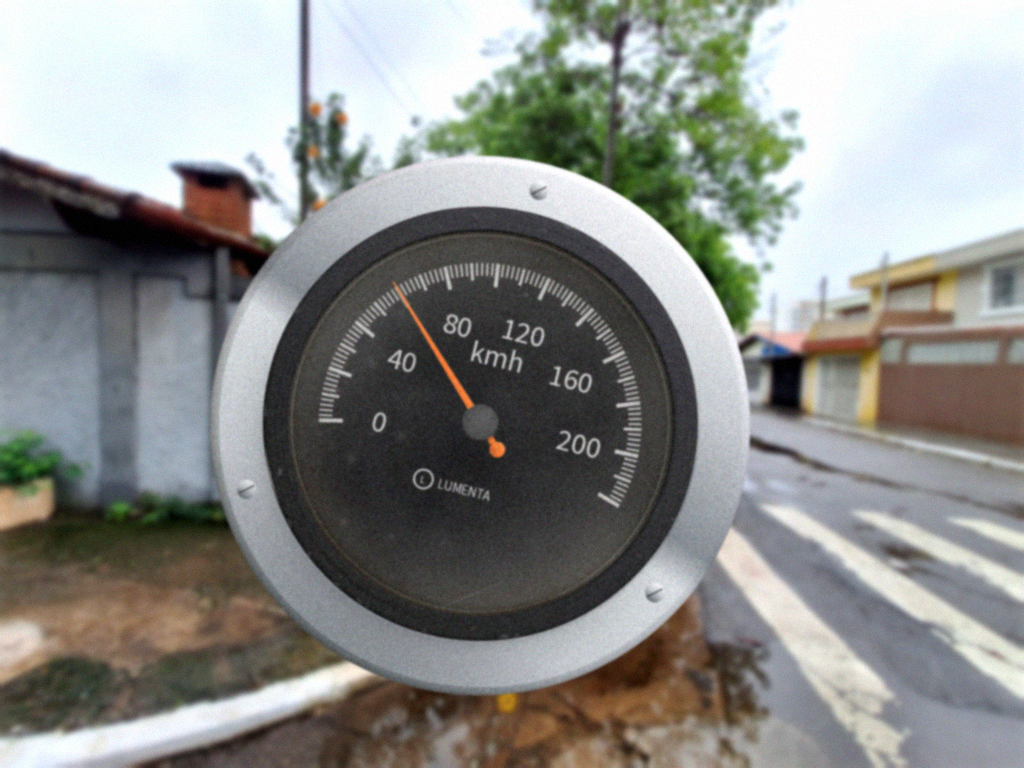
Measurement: 60 km/h
